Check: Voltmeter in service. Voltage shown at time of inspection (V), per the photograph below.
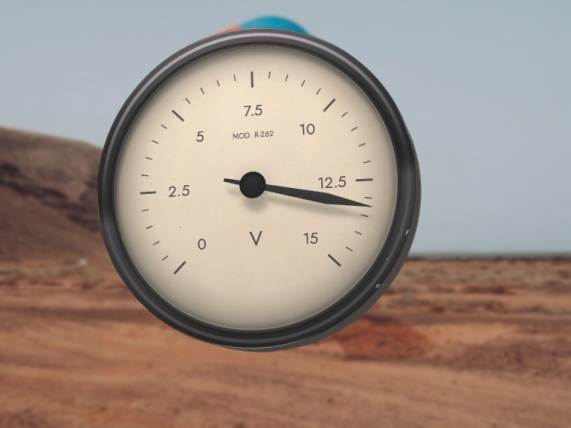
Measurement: 13.25 V
